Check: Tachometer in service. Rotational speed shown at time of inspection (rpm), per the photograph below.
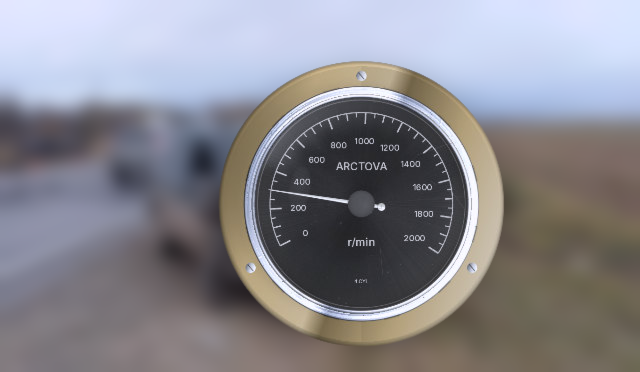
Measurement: 300 rpm
